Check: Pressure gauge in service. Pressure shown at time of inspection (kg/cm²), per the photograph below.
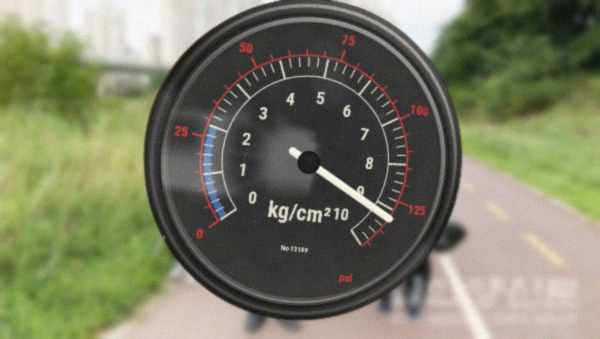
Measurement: 9.2 kg/cm²
